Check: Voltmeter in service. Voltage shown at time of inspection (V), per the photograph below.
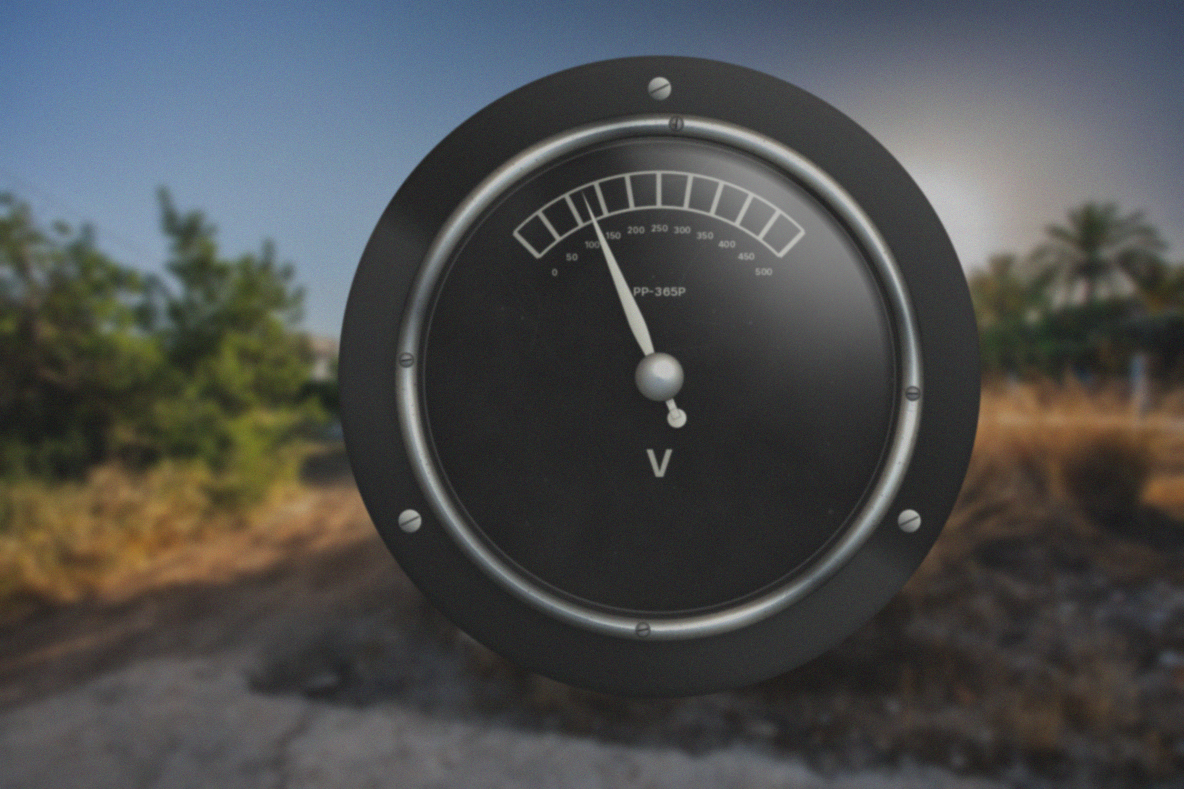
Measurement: 125 V
